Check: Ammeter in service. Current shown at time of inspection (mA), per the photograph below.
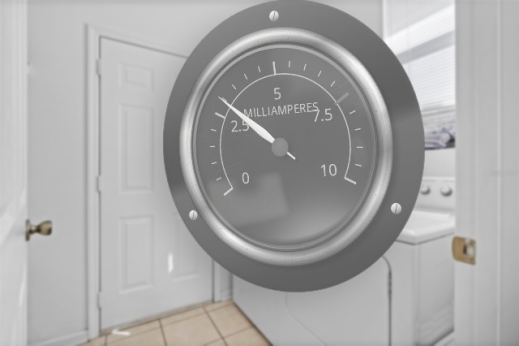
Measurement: 3 mA
